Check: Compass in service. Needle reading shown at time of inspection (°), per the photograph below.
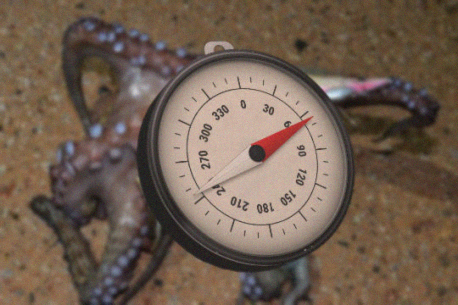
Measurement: 65 °
